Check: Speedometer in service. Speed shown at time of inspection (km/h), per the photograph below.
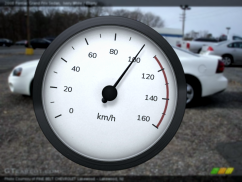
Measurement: 100 km/h
